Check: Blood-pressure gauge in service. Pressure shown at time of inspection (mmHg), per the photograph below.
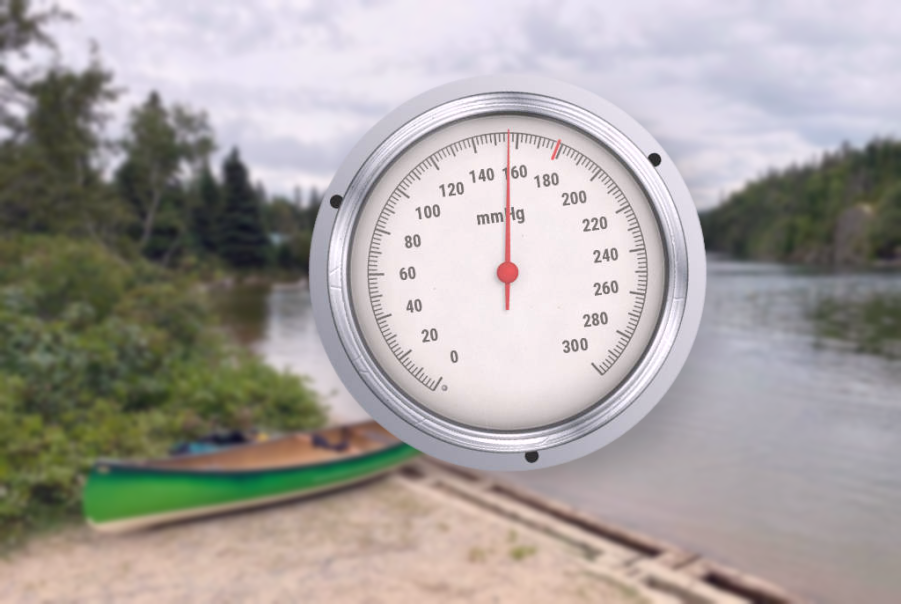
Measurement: 156 mmHg
